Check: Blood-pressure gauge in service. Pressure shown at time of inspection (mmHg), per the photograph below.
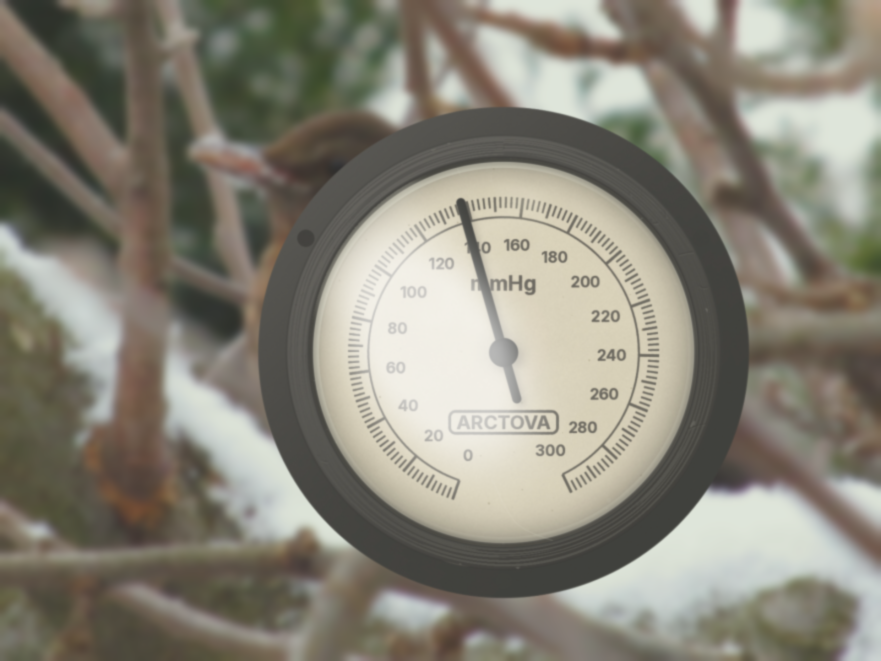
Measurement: 138 mmHg
